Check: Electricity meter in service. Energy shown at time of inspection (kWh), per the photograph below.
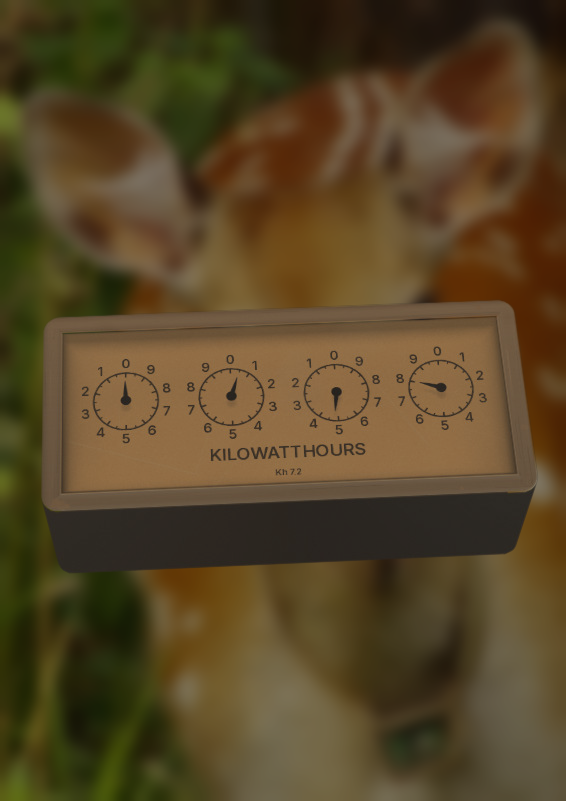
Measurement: 48 kWh
